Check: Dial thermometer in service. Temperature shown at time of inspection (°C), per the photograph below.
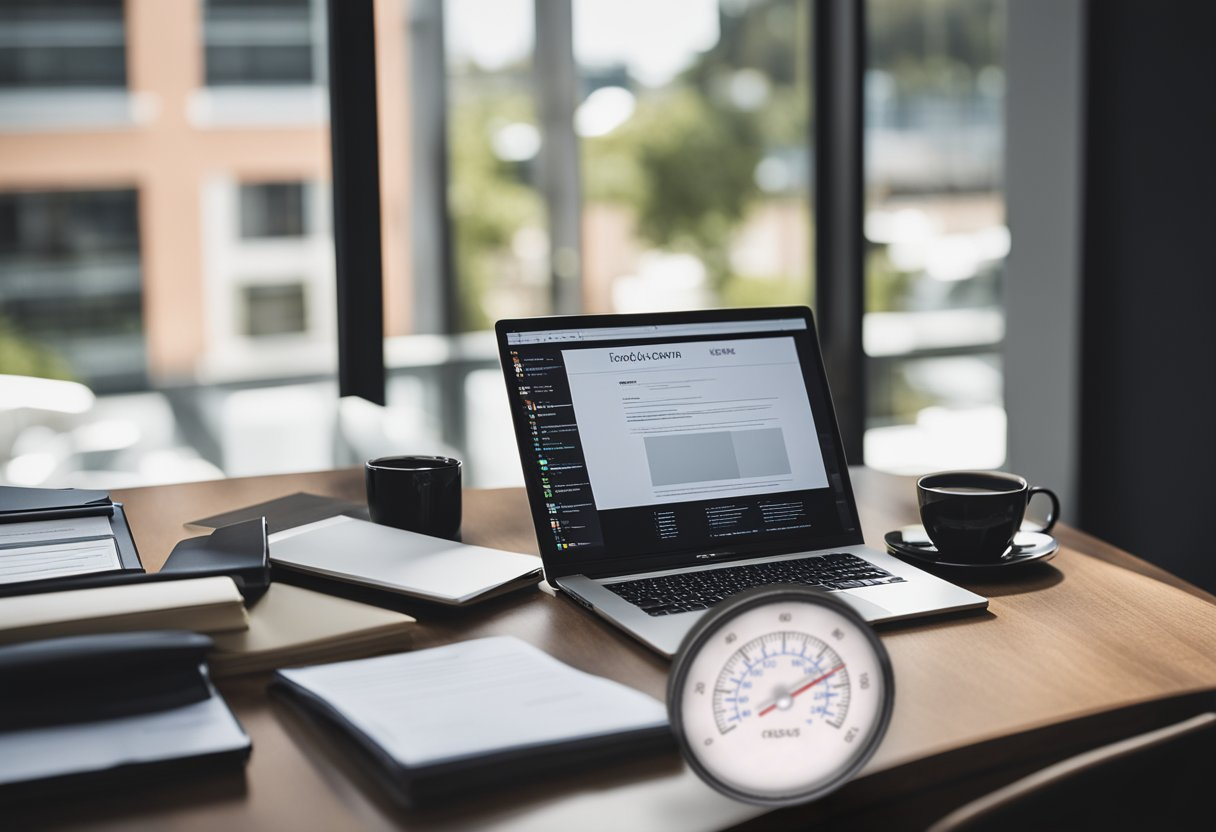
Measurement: 90 °C
